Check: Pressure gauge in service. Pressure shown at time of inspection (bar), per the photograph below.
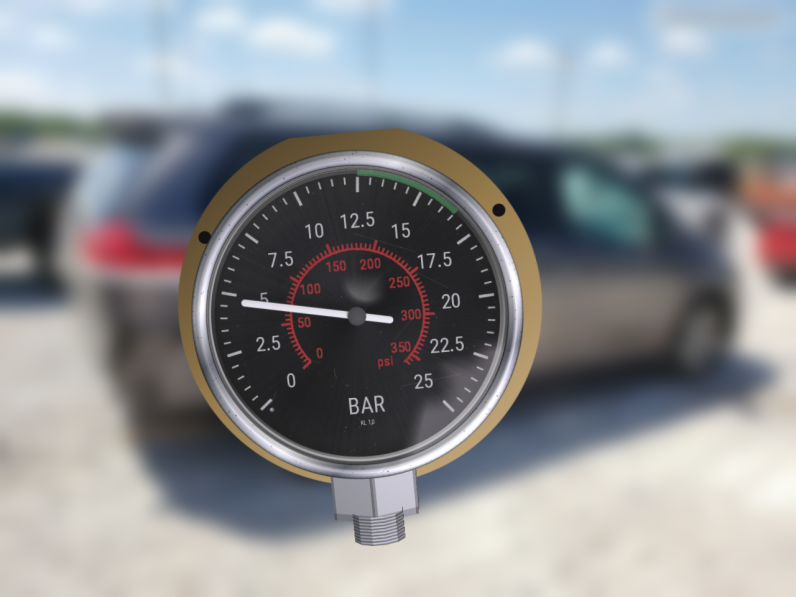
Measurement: 4.75 bar
